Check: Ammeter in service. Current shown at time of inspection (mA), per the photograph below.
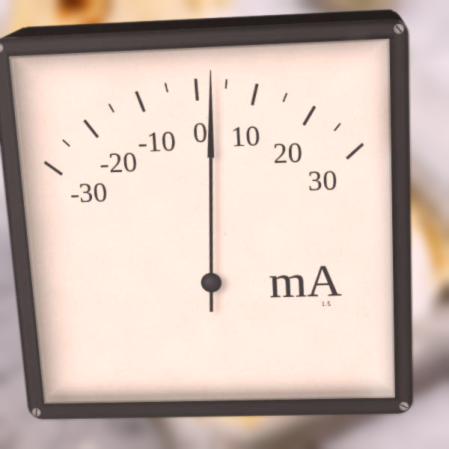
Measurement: 2.5 mA
